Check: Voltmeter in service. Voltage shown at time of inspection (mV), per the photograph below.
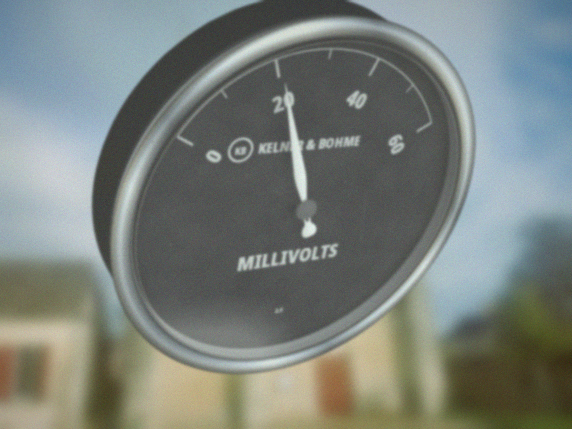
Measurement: 20 mV
